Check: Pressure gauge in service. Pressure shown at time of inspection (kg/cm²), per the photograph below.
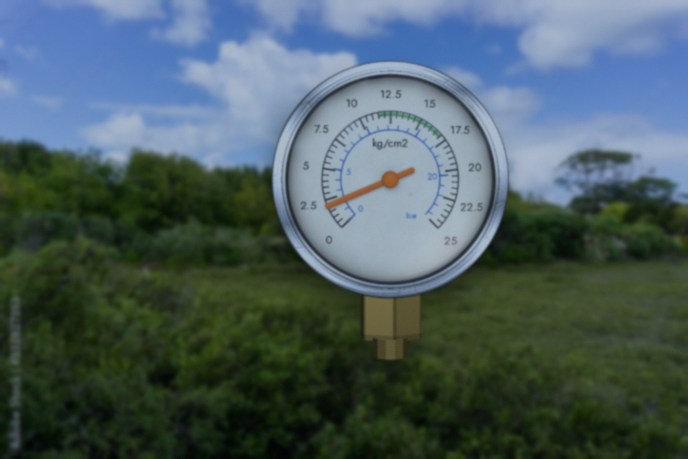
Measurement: 2 kg/cm²
